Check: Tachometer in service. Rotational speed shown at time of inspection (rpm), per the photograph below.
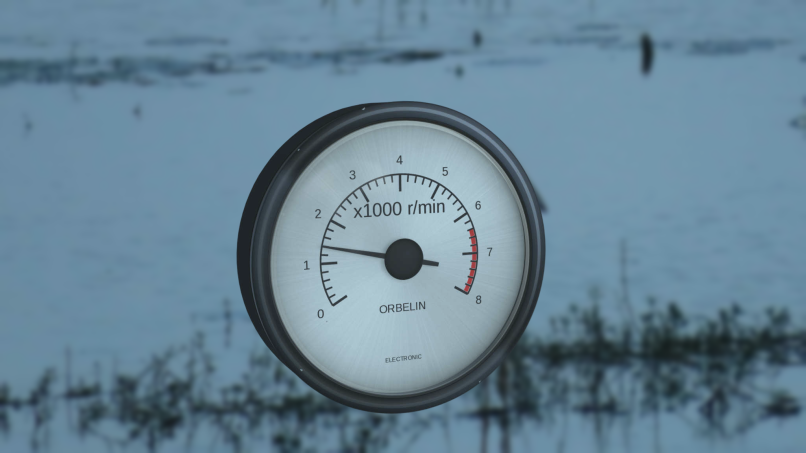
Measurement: 1400 rpm
